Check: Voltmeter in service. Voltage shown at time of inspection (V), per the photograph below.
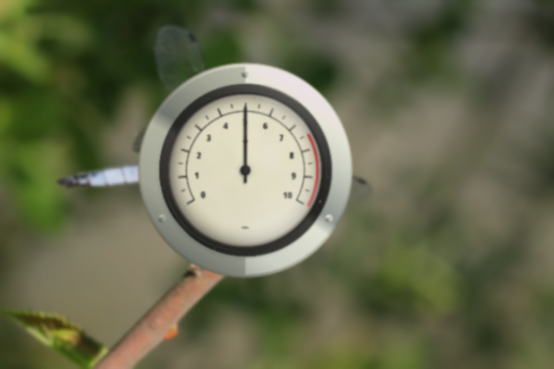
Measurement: 5 V
